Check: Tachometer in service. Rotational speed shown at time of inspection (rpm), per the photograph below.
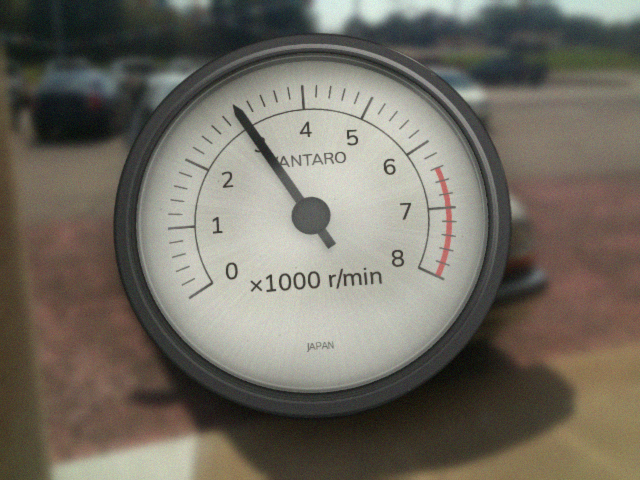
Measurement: 3000 rpm
